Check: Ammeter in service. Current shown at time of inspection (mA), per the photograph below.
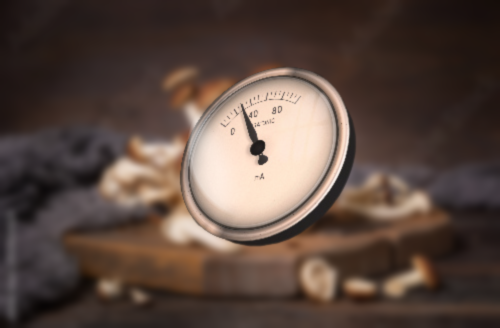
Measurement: 30 mA
